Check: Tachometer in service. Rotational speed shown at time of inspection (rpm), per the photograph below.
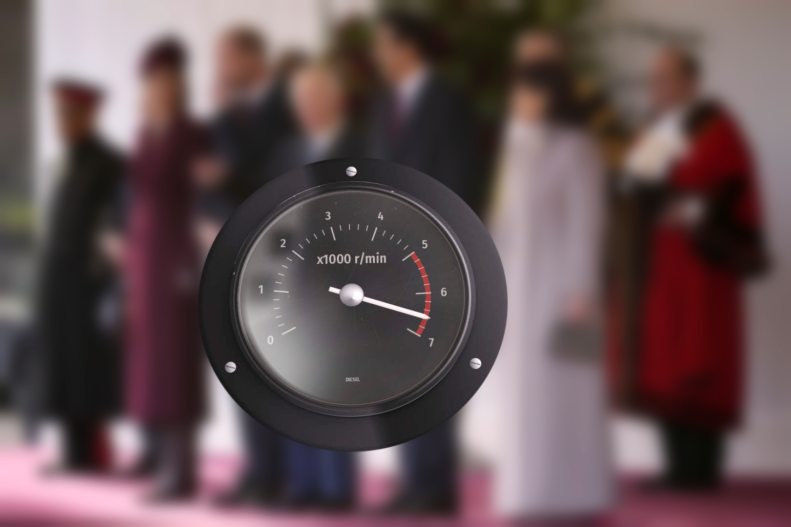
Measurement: 6600 rpm
